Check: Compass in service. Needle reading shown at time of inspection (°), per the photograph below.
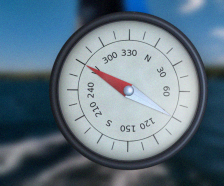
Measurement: 270 °
